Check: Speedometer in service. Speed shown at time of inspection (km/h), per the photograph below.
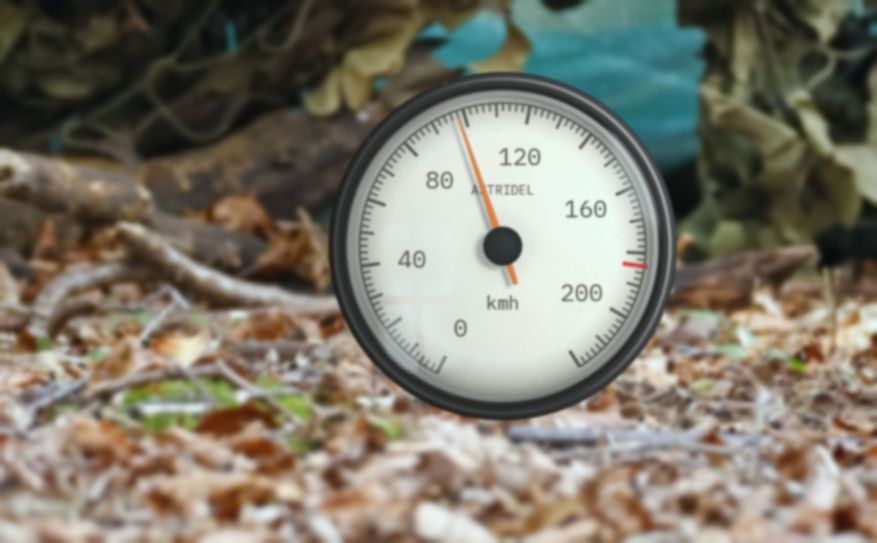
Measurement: 98 km/h
